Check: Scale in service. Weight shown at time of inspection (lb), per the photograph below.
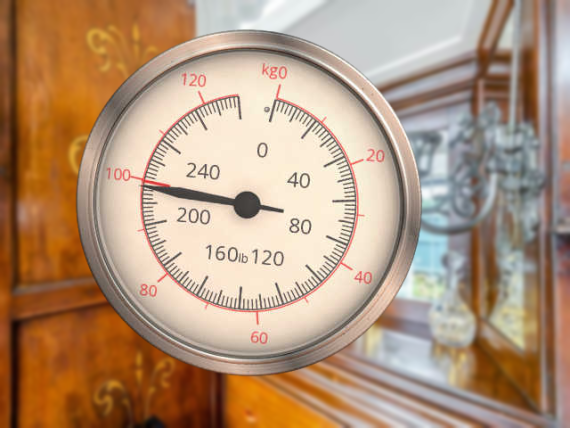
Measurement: 218 lb
